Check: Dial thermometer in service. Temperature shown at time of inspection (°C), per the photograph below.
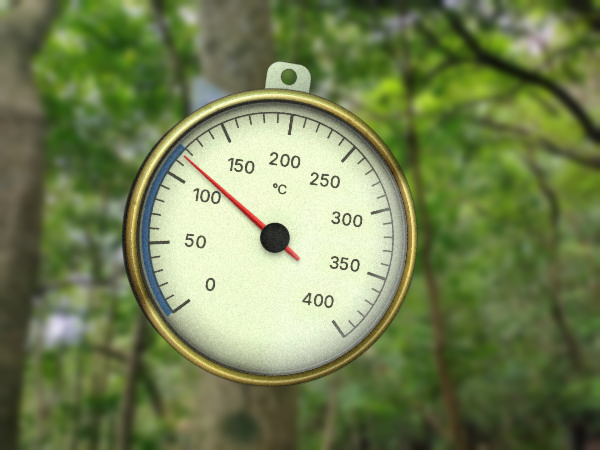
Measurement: 115 °C
